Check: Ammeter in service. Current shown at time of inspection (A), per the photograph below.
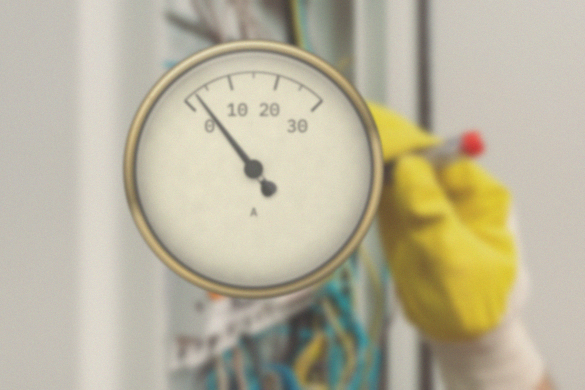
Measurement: 2.5 A
